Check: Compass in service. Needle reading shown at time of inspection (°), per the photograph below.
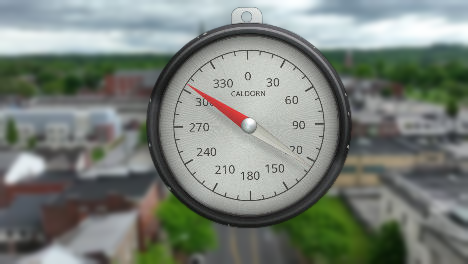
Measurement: 305 °
